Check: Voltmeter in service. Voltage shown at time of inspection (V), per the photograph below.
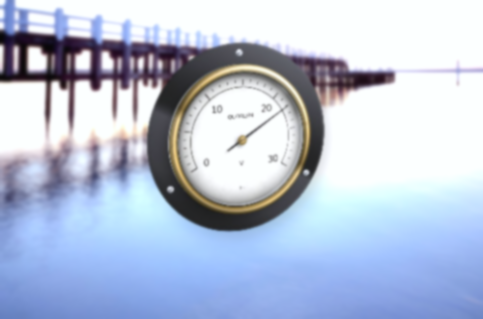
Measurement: 22 V
